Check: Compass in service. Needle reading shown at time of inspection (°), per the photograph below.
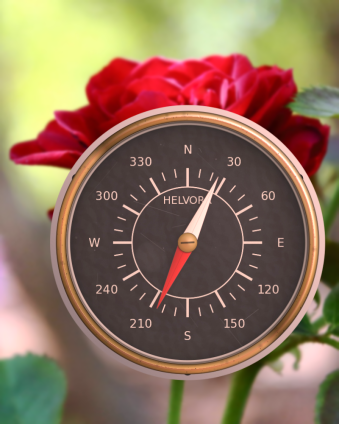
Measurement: 205 °
